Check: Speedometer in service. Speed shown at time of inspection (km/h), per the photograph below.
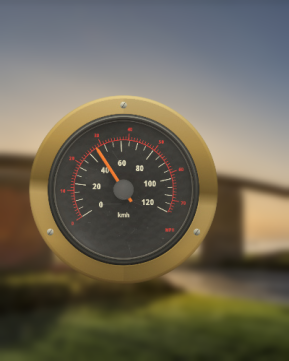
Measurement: 45 km/h
